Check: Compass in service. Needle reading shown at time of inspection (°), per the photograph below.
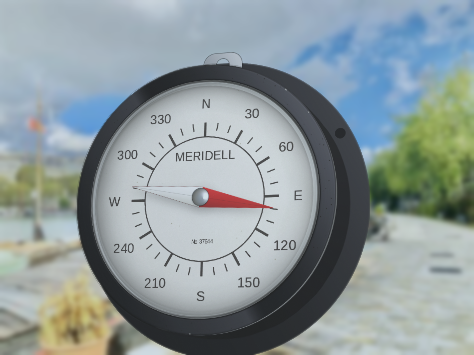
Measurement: 100 °
